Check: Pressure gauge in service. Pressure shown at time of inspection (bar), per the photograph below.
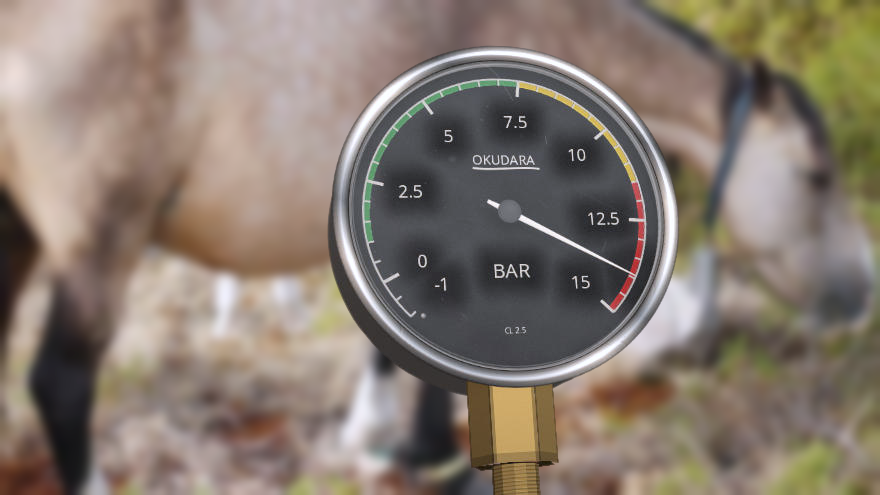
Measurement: 14 bar
